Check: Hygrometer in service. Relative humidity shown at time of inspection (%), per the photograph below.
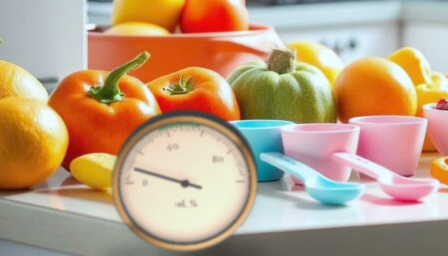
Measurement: 10 %
